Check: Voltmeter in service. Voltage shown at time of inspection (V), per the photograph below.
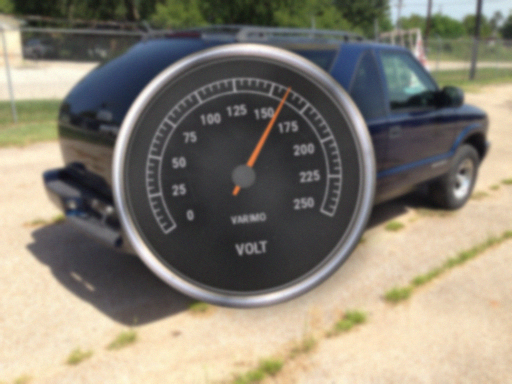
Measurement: 160 V
